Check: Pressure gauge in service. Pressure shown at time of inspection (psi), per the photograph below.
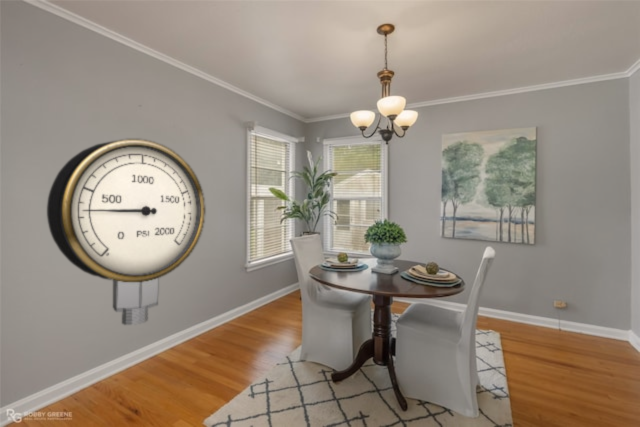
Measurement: 350 psi
